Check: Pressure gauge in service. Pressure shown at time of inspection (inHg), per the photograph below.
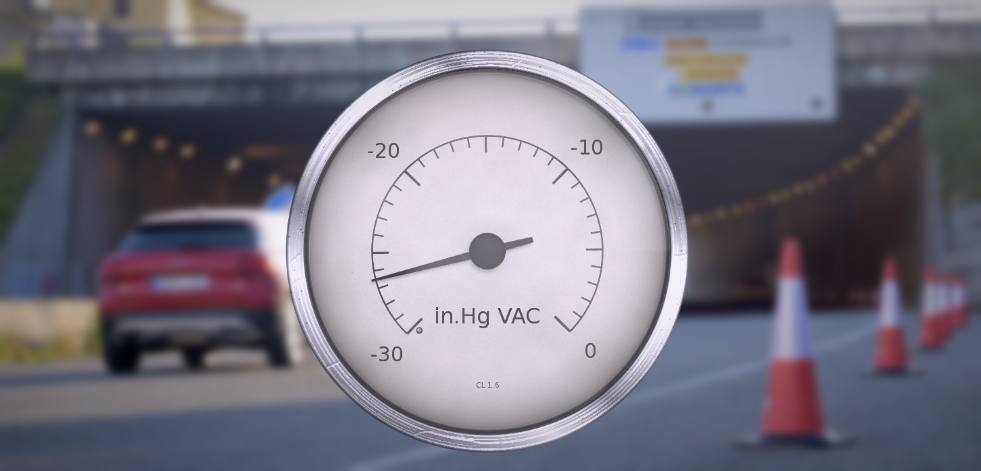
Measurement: -26.5 inHg
